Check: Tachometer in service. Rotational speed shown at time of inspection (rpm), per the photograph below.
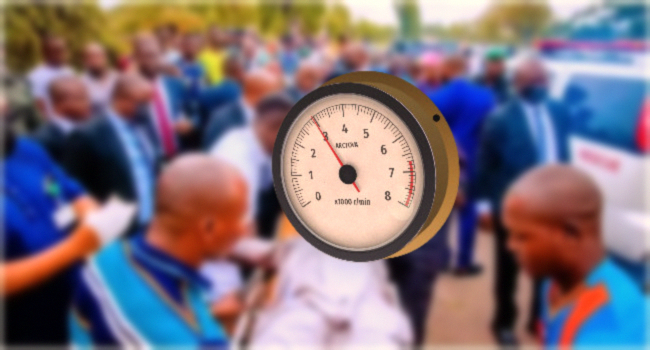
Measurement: 3000 rpm
